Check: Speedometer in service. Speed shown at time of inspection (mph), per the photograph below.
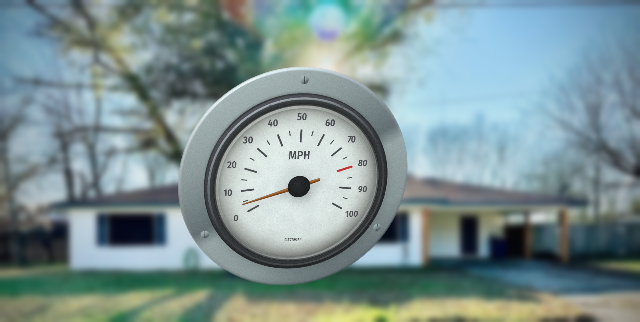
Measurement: 5 mph
